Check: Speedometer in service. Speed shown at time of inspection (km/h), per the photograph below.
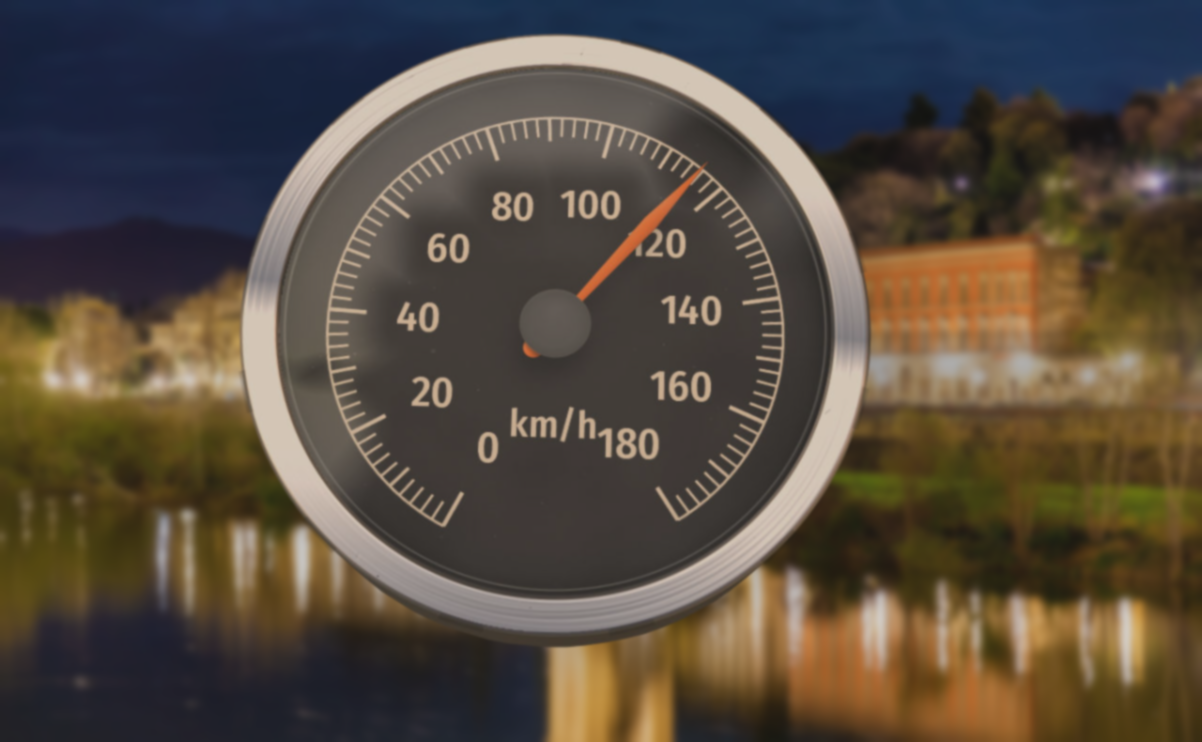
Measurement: 116 km/h
